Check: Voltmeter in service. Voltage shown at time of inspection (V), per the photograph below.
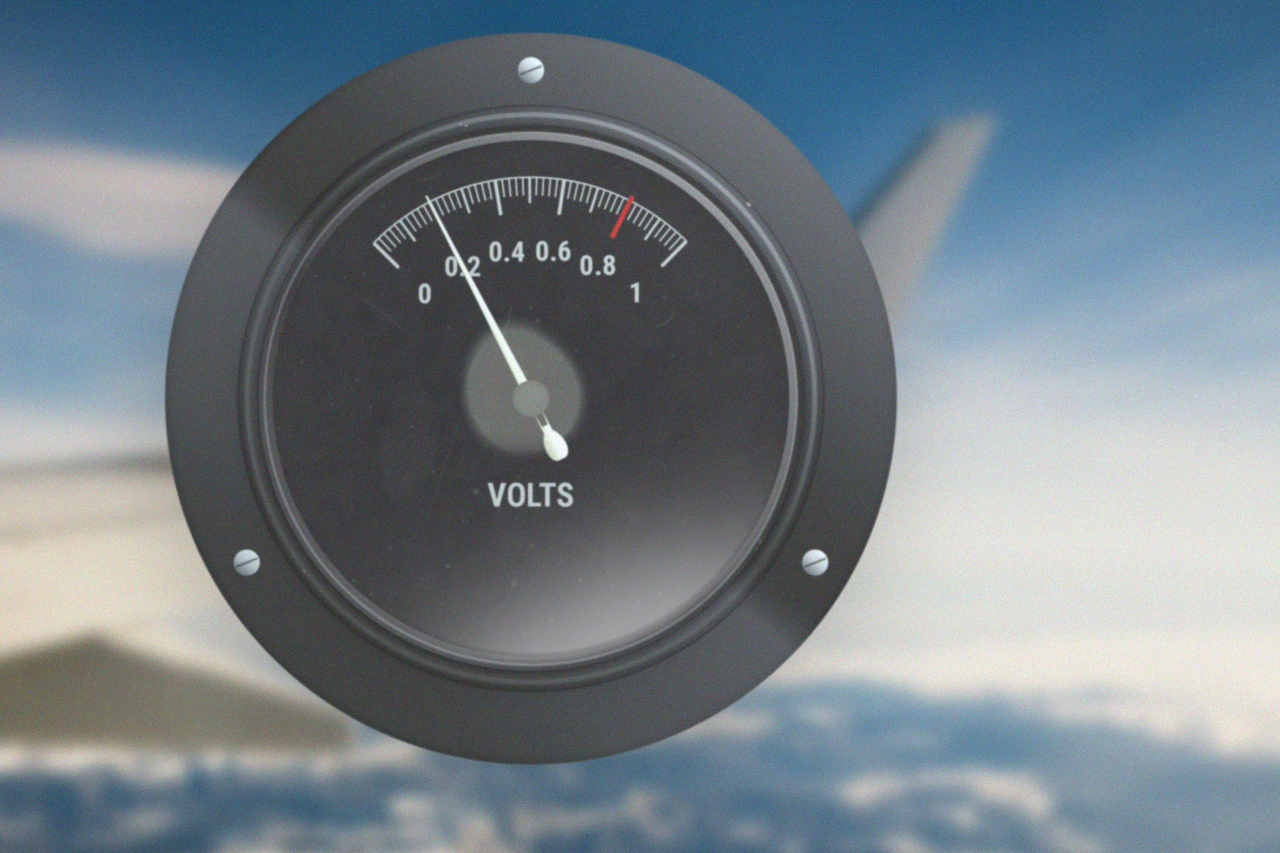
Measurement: 0.2 V
